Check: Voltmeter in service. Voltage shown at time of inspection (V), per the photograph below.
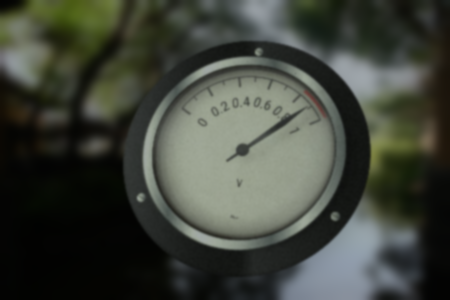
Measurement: 0.9 V
